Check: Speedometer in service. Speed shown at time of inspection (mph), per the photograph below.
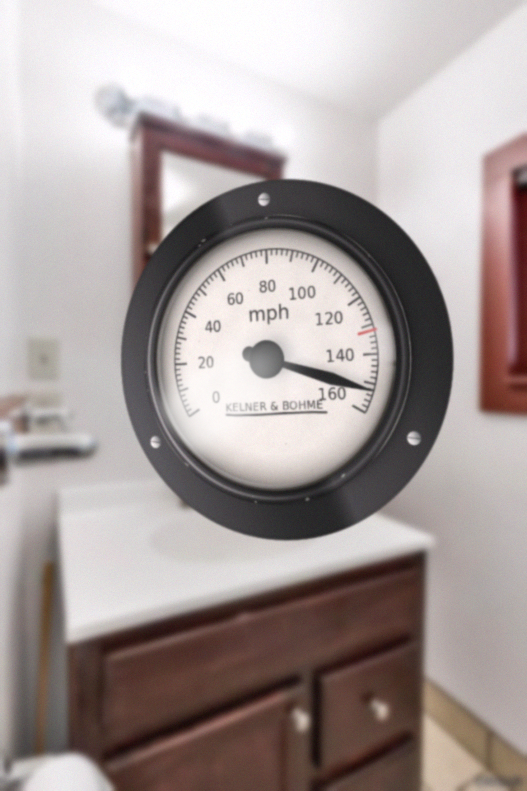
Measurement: 152 mph
